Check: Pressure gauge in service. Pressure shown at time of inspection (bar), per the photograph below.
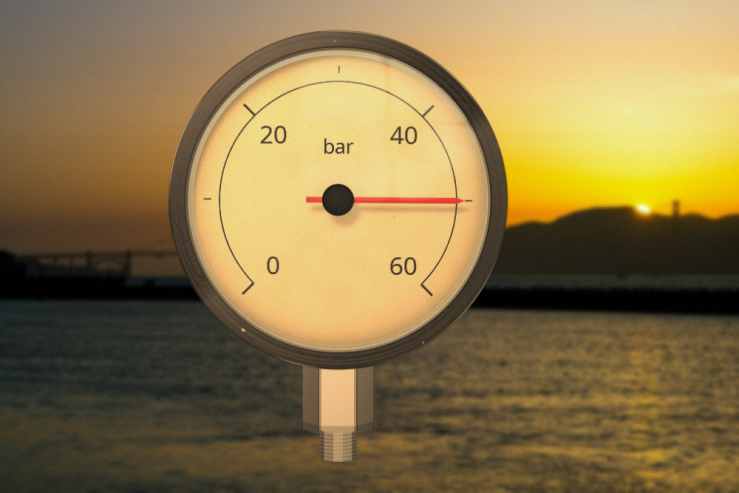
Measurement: 50 bar
